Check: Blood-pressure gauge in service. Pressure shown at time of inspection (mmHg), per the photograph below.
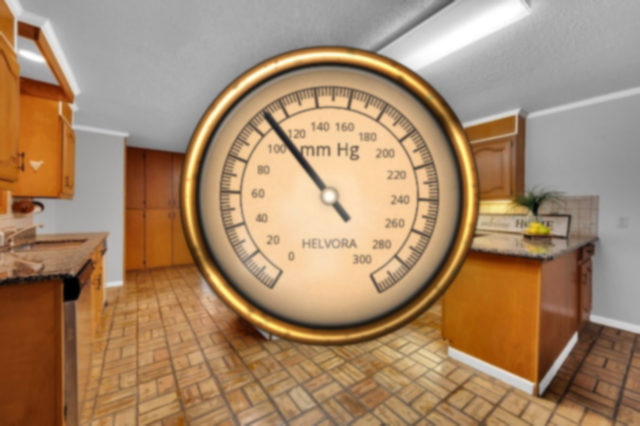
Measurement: 110 mmHg
